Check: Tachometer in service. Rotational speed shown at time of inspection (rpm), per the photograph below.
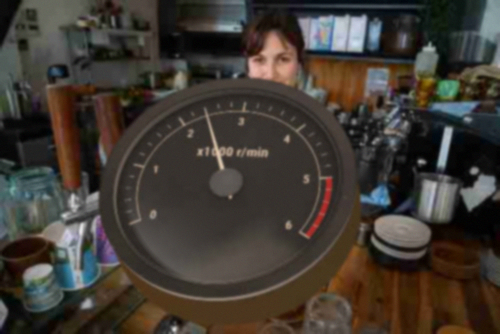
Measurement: 2400 rpm
